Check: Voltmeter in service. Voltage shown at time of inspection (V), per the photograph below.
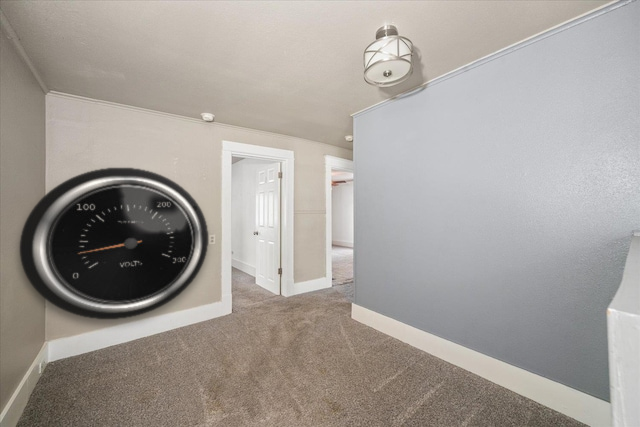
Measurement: 30 V
